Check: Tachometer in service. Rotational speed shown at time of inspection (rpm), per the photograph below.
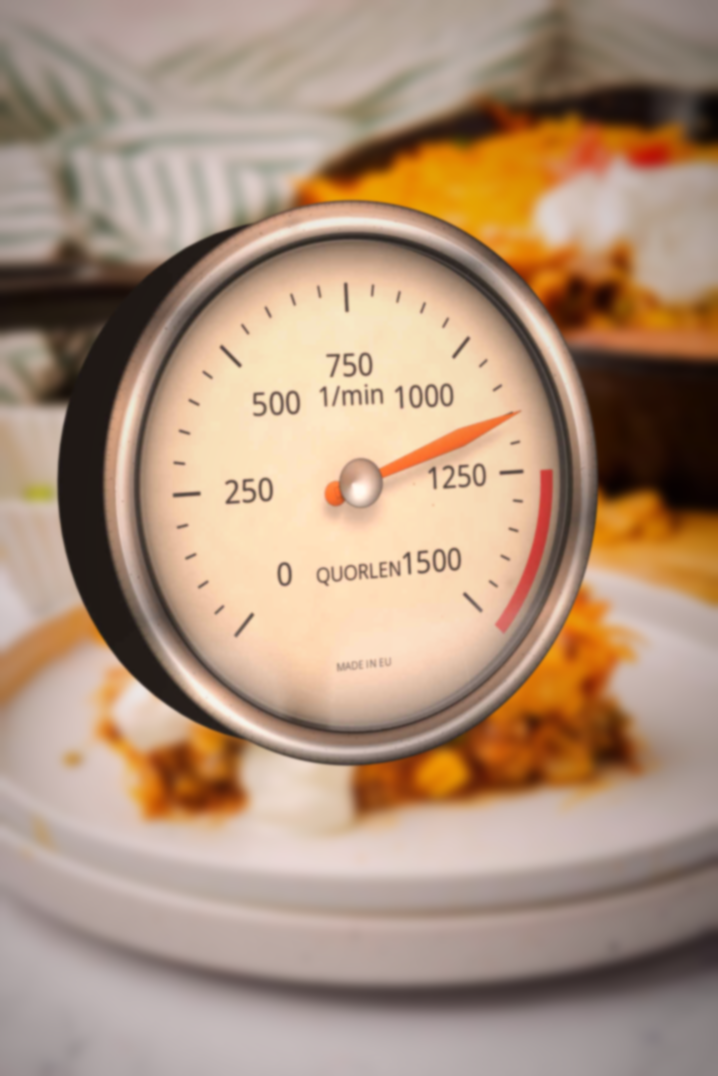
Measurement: 1150 rpm
